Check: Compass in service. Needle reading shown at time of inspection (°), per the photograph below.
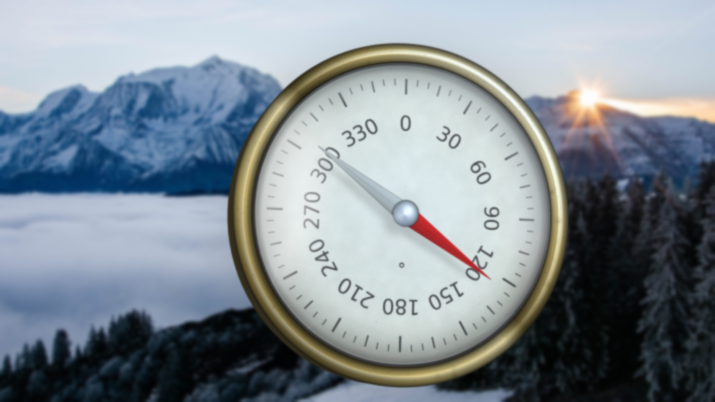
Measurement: 125 °
